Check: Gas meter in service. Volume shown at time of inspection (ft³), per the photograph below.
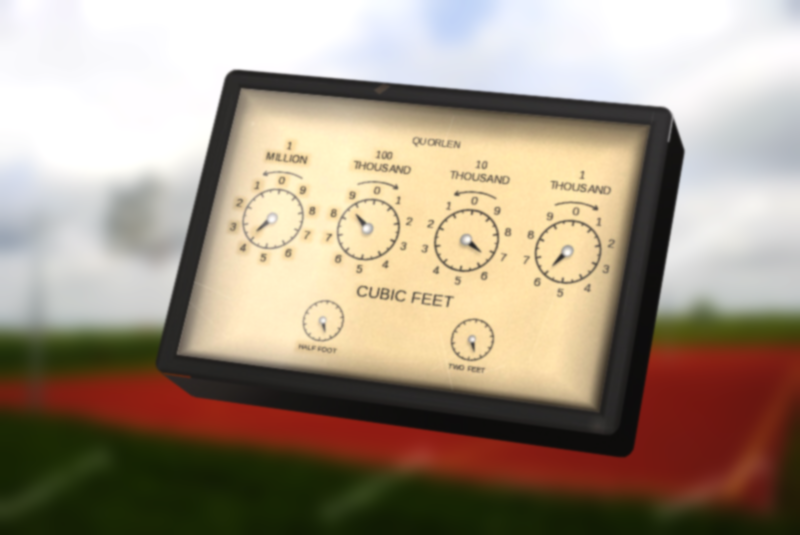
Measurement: 386600 ft³
